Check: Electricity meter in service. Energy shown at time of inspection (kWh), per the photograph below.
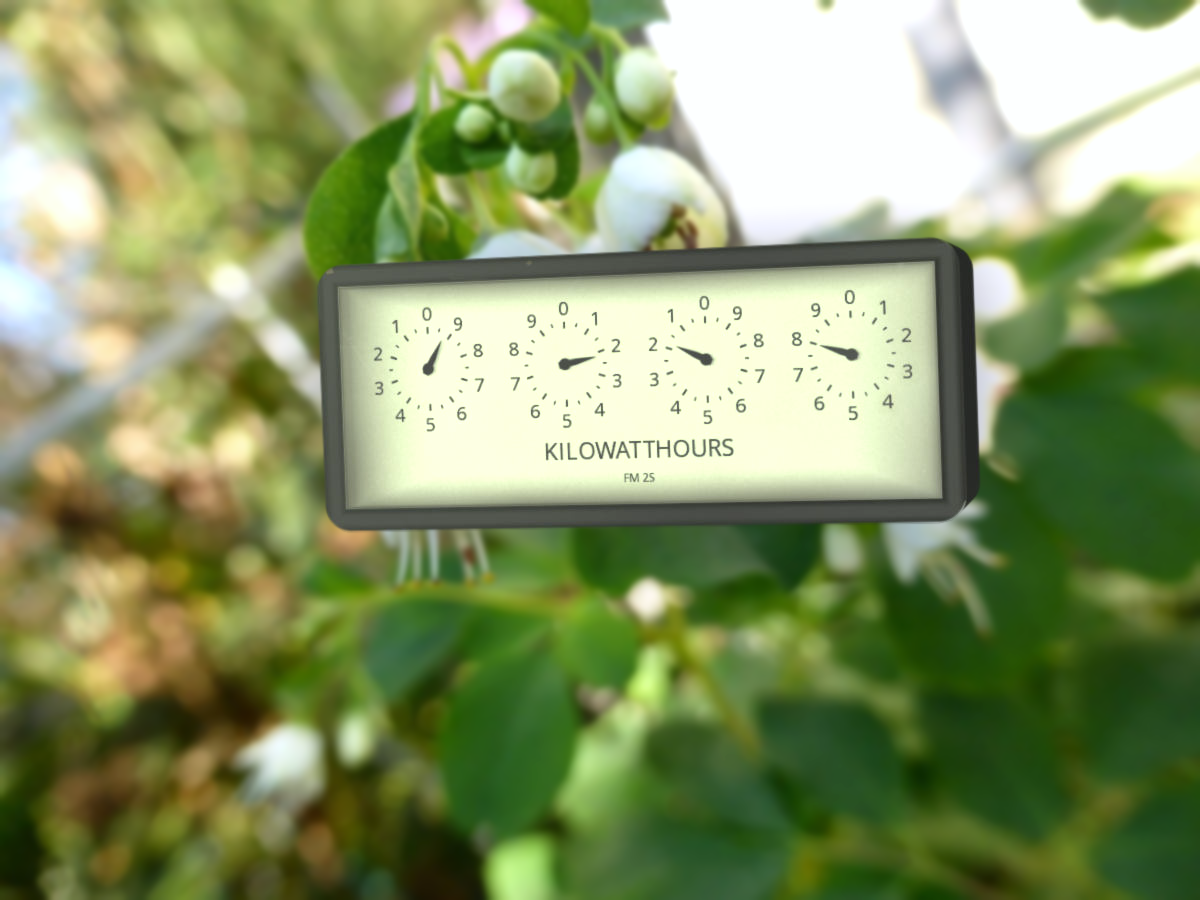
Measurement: 9218 kWh
